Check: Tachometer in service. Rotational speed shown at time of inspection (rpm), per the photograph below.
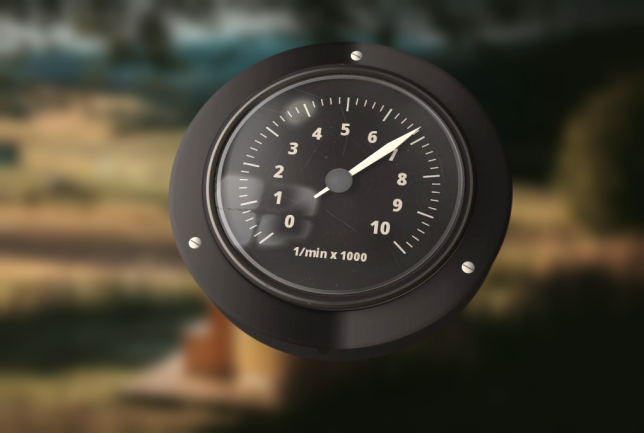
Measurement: 6800 rpm
